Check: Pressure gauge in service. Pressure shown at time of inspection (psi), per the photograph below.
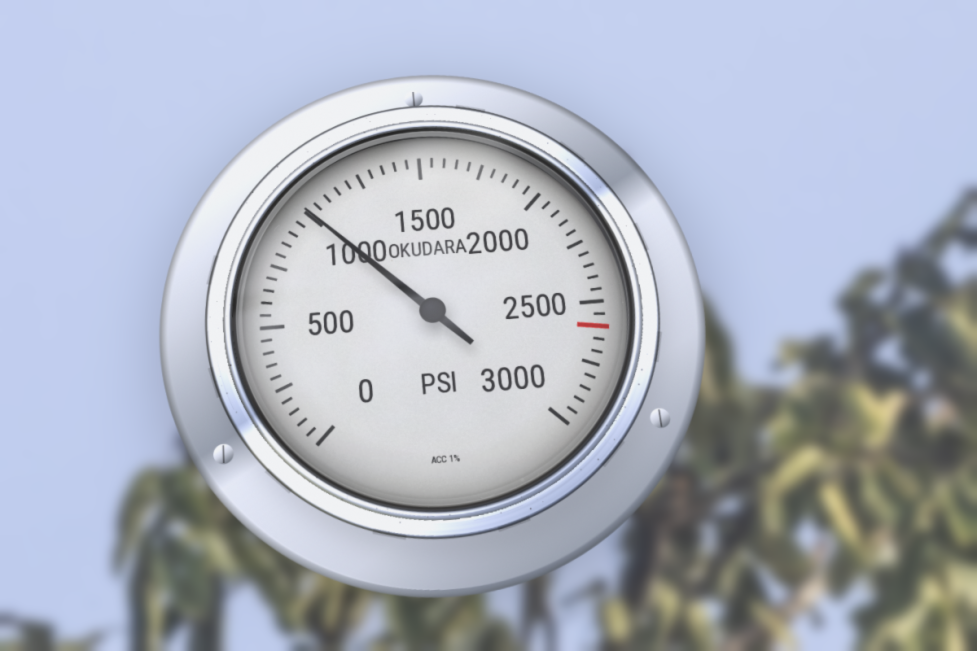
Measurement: 1000 psi
